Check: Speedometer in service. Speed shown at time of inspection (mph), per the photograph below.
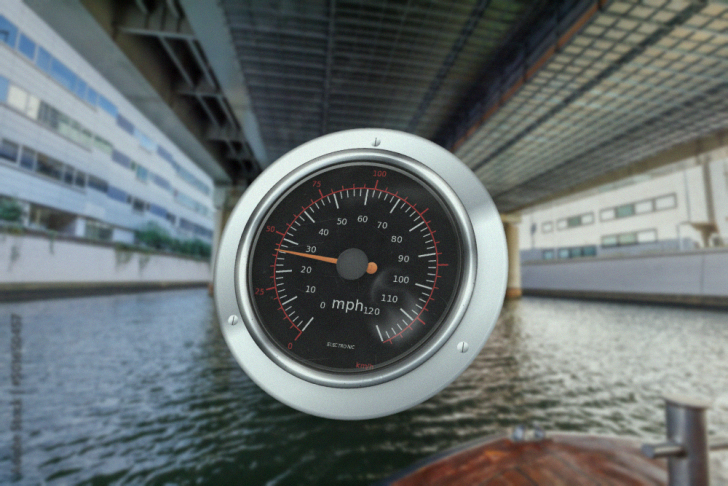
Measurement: 26 mph
